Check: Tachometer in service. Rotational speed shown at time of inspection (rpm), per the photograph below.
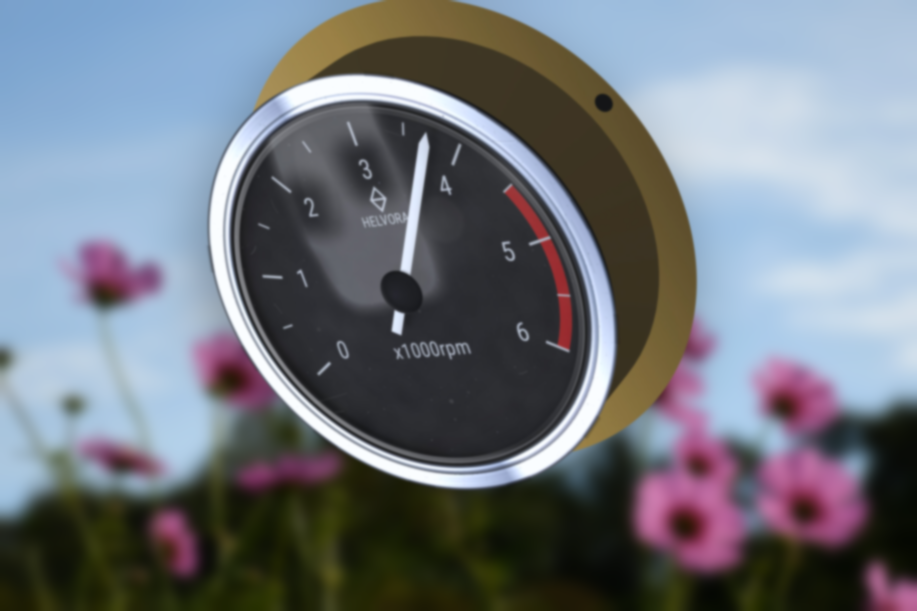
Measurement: 3750 rpm
